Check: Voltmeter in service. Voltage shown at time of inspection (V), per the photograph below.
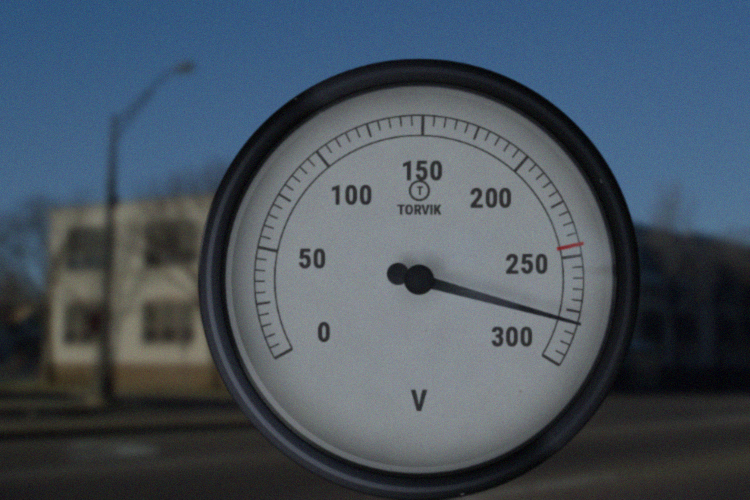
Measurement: 280 V
